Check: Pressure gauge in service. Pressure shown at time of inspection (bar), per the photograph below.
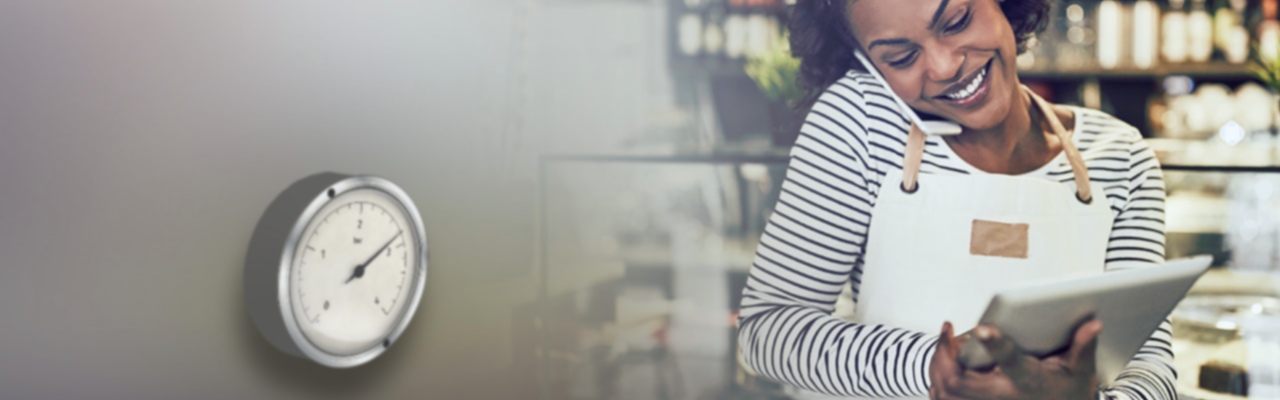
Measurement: 2.8 bar
